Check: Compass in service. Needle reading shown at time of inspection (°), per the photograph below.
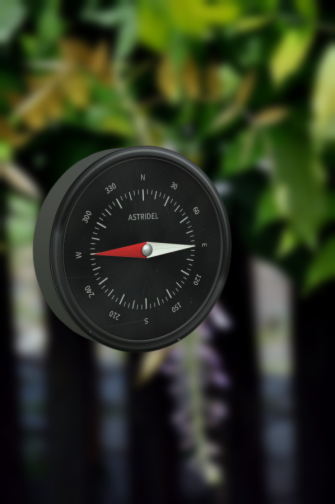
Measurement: 270 °
